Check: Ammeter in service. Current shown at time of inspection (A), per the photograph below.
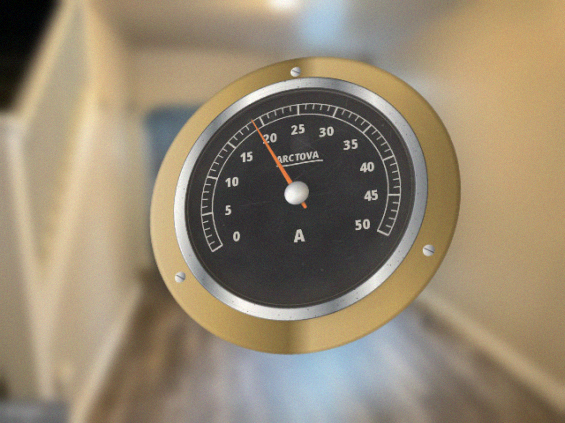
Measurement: 19 A
